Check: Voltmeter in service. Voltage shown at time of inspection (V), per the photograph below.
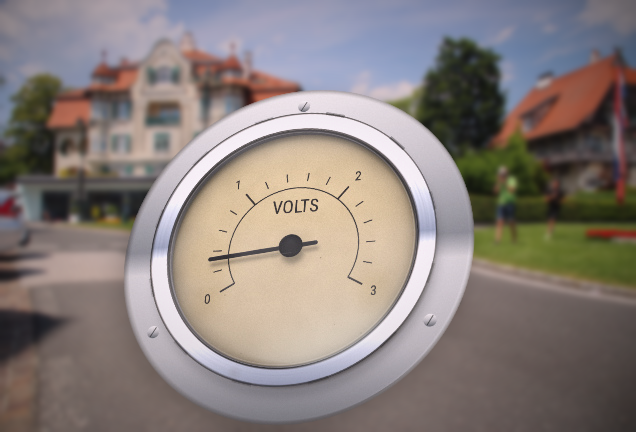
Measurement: 0.3 V
